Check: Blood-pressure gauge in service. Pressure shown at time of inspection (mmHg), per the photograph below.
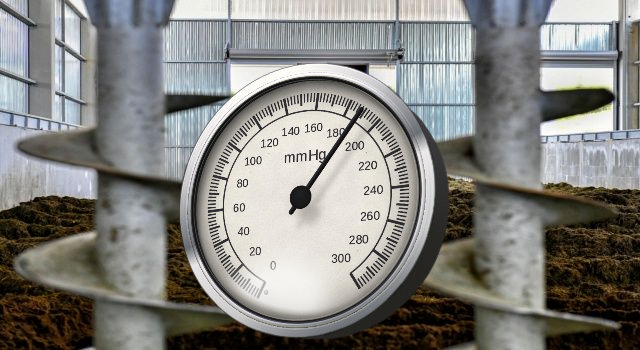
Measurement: 190 mmHg
